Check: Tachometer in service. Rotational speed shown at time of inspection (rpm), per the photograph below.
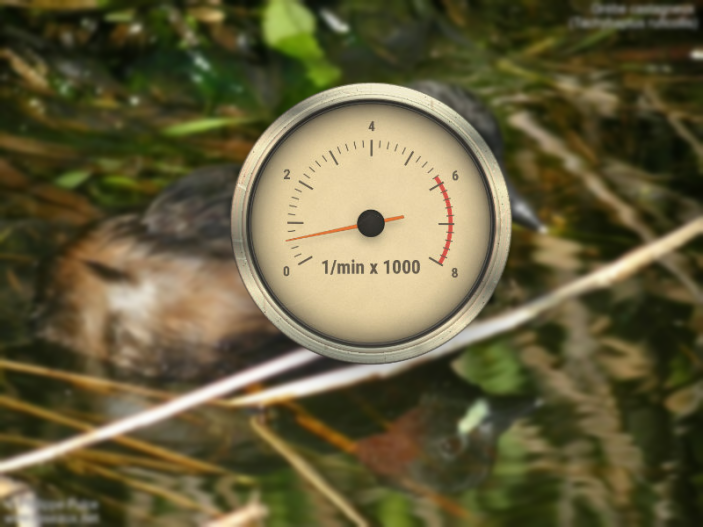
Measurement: 600 rpm
